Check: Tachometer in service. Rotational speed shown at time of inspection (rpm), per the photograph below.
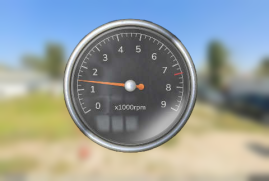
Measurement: 1400 rpm
